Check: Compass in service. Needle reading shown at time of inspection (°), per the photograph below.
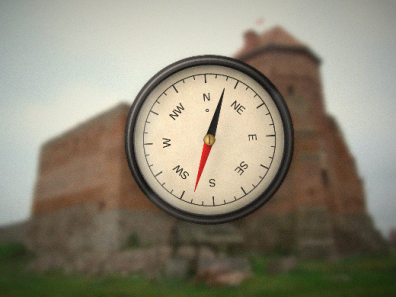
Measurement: 200 °
